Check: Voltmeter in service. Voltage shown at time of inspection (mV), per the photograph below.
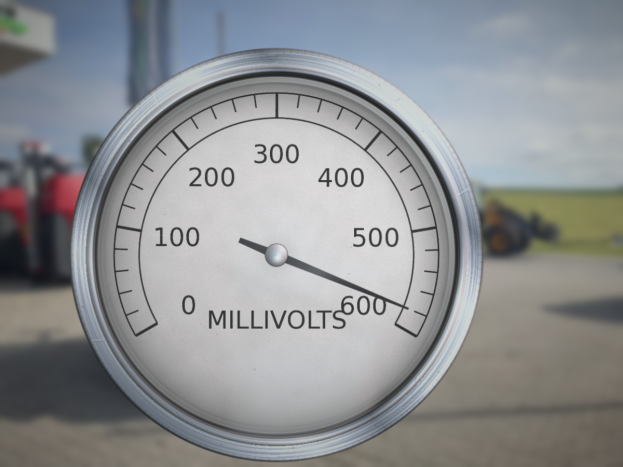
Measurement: 580 mV
